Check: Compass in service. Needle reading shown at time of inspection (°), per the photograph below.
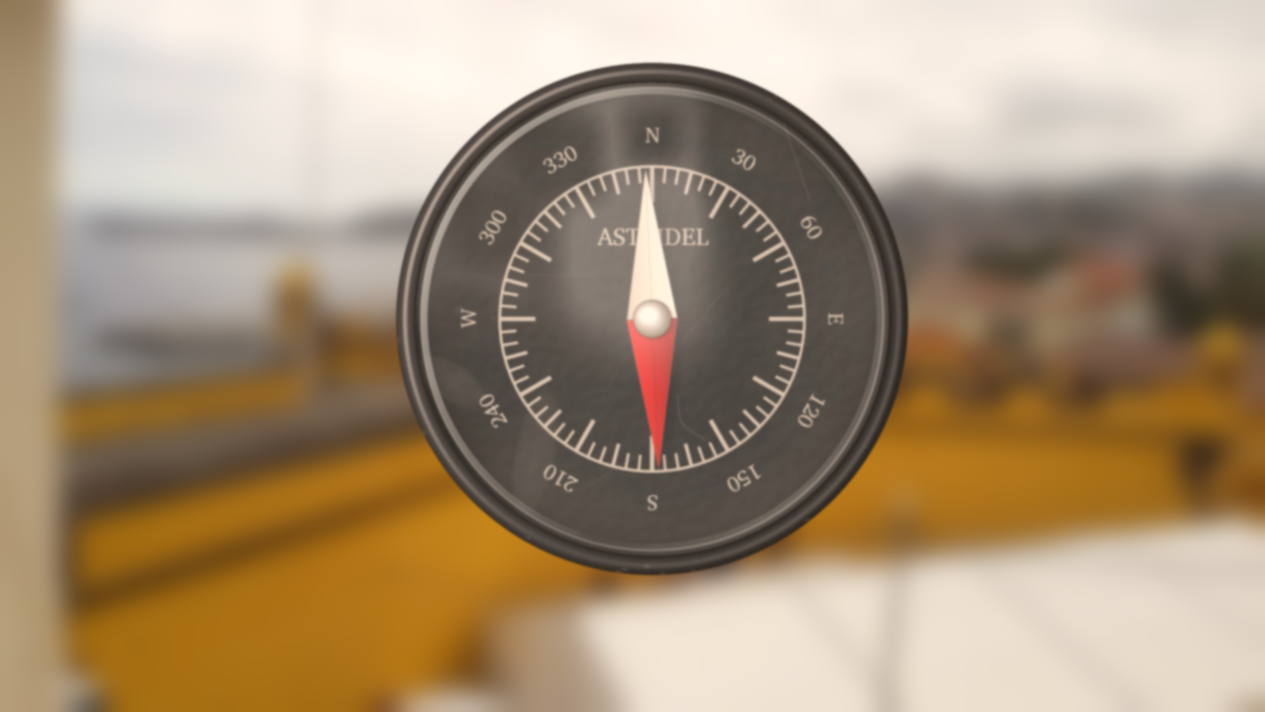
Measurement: 177.5 °
